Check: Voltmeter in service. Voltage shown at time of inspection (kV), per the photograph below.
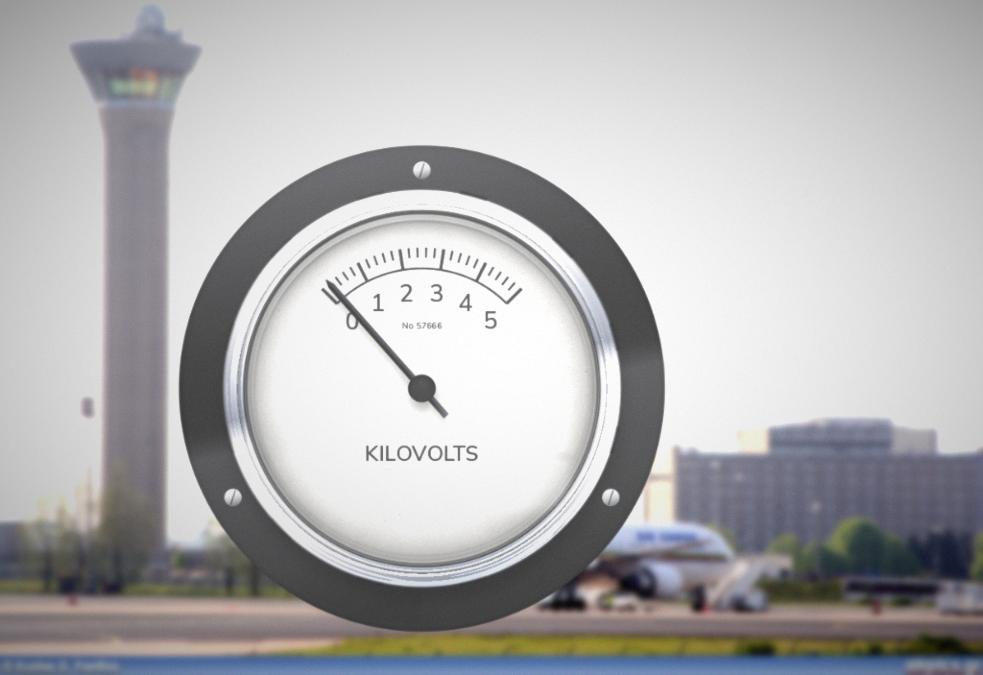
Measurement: 0.2 kV
